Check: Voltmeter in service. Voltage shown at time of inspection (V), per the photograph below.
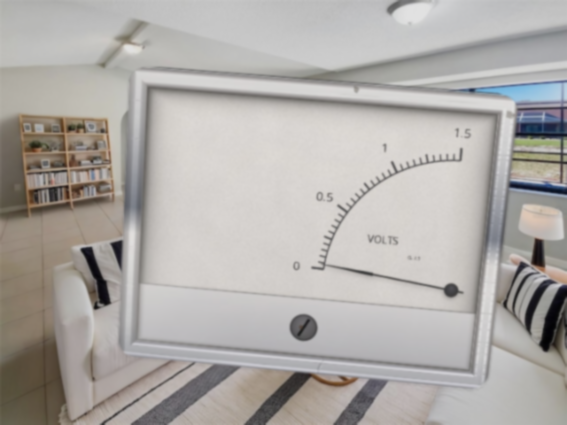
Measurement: 0.05 V
